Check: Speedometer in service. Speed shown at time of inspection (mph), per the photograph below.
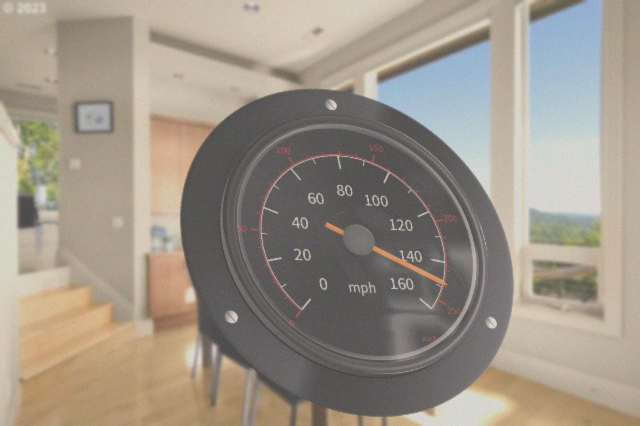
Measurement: 150 mph
